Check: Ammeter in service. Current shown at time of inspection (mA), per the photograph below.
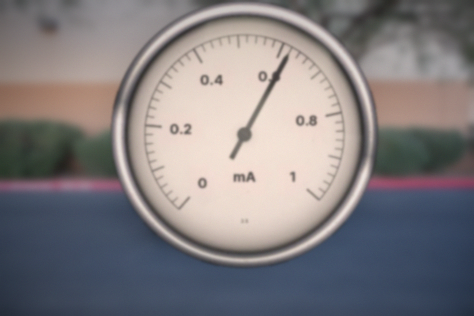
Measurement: 0.62 mA
